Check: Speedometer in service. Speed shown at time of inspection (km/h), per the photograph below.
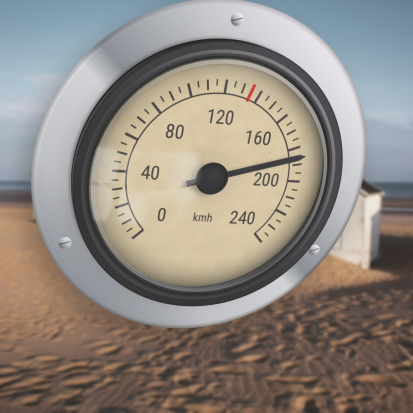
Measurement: 185 km/h
